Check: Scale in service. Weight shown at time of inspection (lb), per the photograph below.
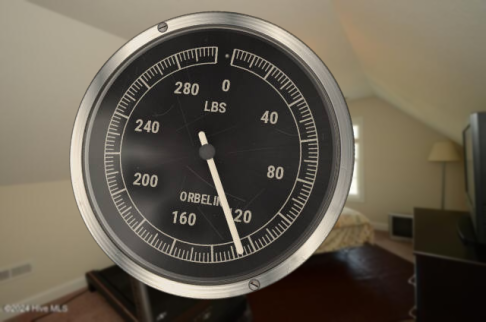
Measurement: 126 lb
